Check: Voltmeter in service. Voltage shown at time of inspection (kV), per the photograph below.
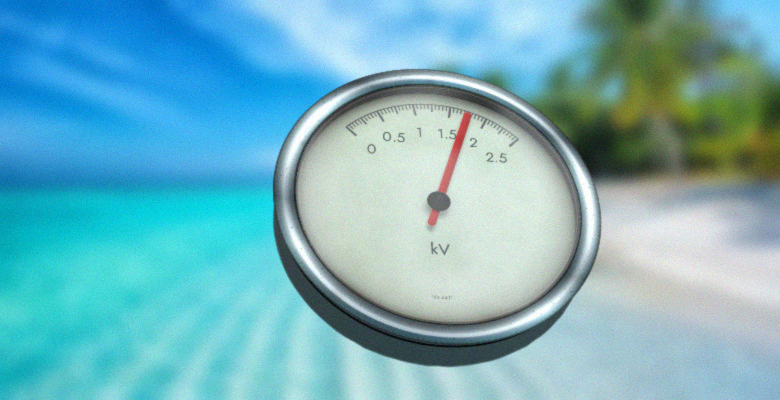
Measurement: 1.75 kV
